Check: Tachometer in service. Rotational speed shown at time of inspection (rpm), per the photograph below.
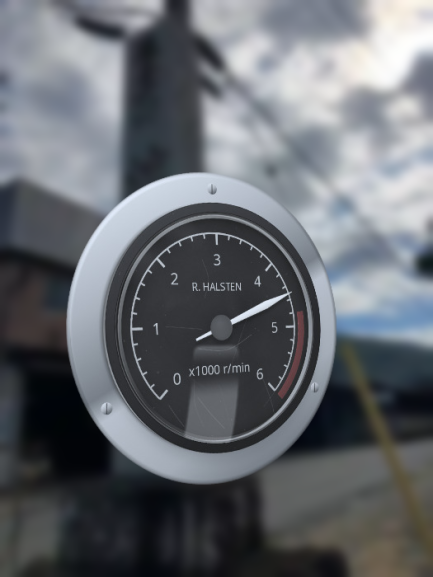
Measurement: 4500 rpm
